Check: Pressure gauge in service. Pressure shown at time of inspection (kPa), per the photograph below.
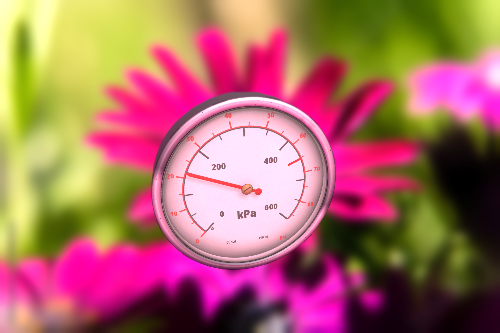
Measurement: 150 kPa
